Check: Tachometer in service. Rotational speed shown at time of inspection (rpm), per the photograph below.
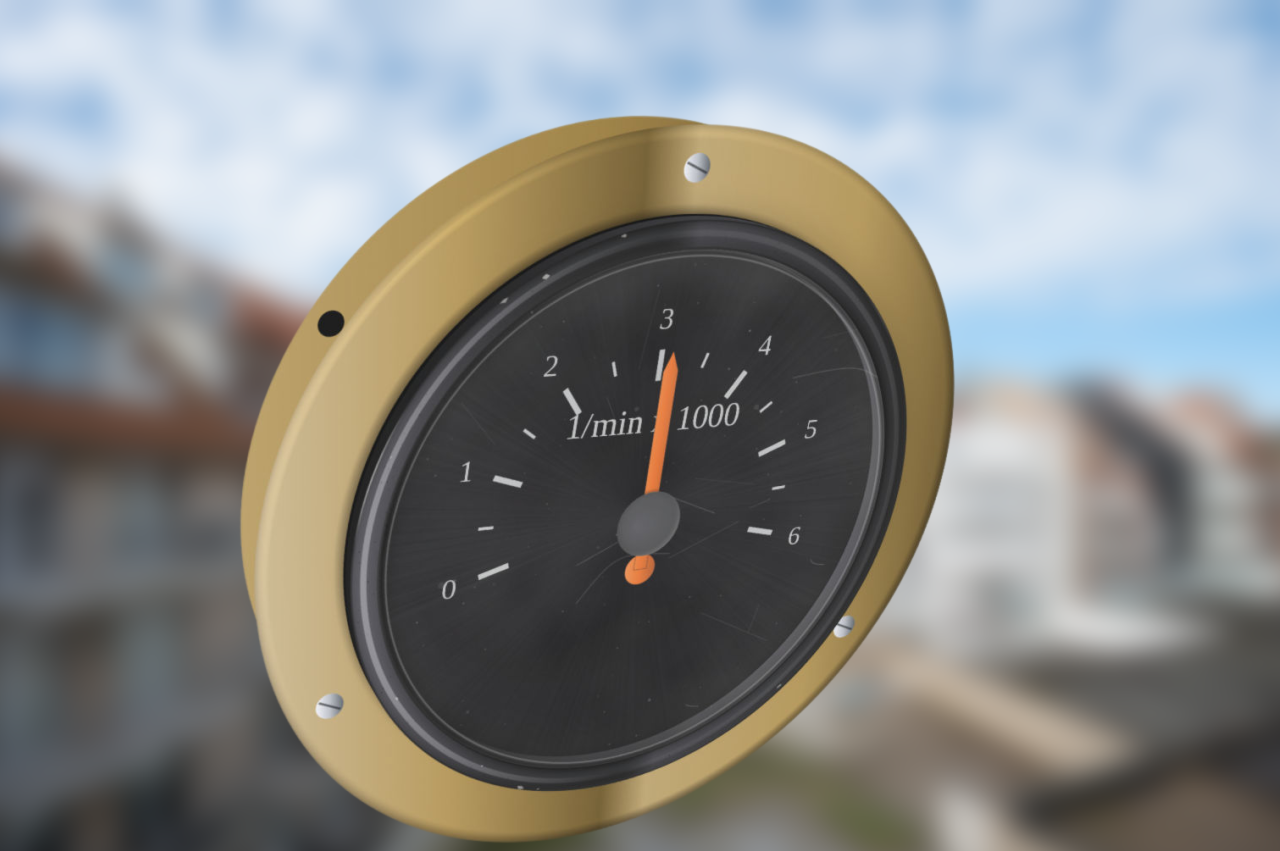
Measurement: 3000 rpm
